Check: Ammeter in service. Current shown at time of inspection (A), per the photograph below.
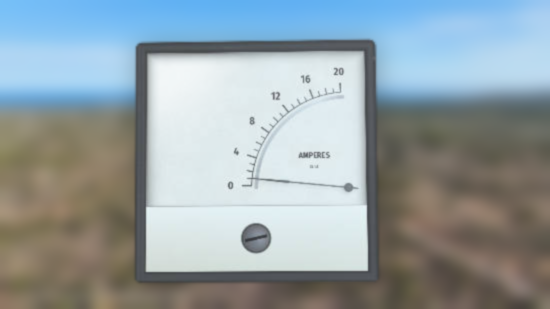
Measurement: 1 A
